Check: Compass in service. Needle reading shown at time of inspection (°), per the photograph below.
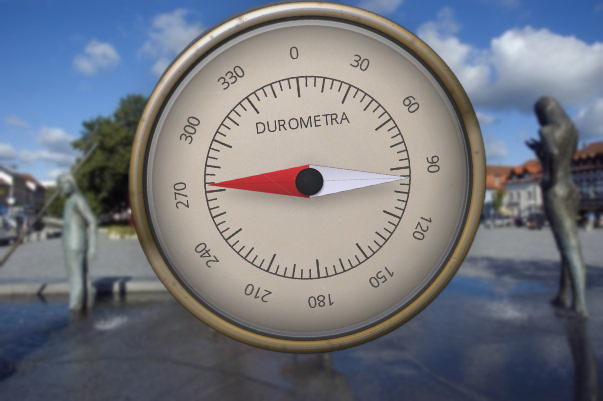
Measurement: 275 °
